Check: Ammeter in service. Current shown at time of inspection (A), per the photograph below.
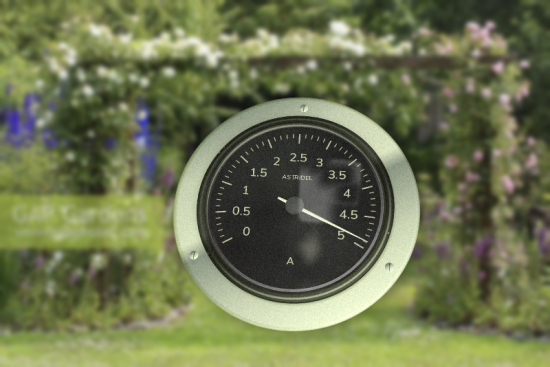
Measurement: 4.9 A
